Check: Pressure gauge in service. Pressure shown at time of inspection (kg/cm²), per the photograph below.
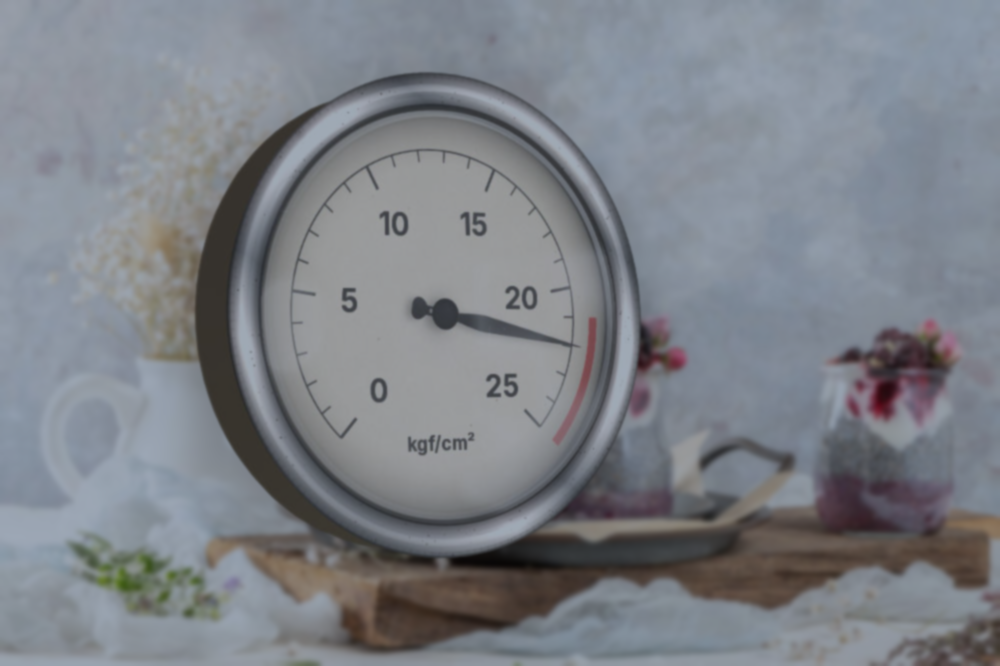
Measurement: 22 kg/cm²
